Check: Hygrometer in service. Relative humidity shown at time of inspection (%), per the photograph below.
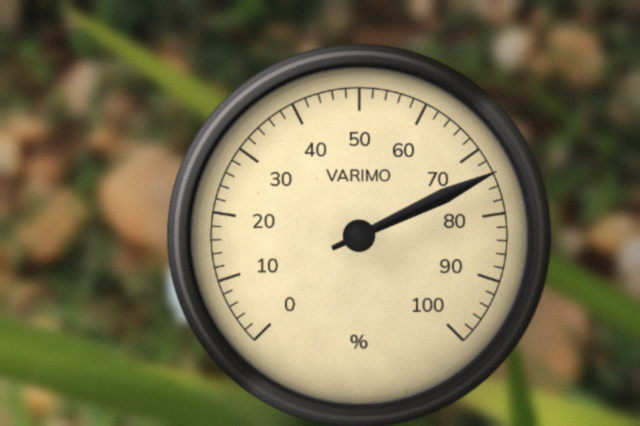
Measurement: 74 %
